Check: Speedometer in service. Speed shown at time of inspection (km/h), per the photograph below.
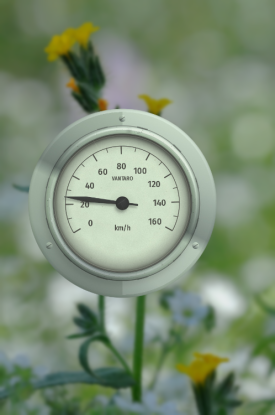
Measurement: 25 km/h
